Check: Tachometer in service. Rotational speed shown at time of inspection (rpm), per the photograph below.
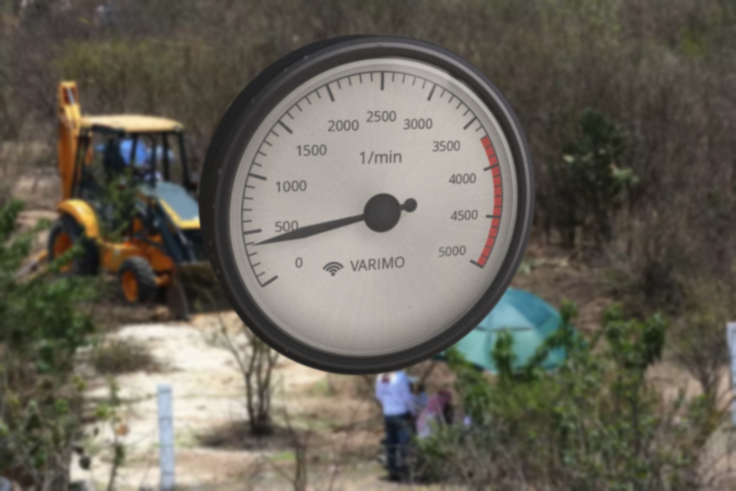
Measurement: 400 rpm
